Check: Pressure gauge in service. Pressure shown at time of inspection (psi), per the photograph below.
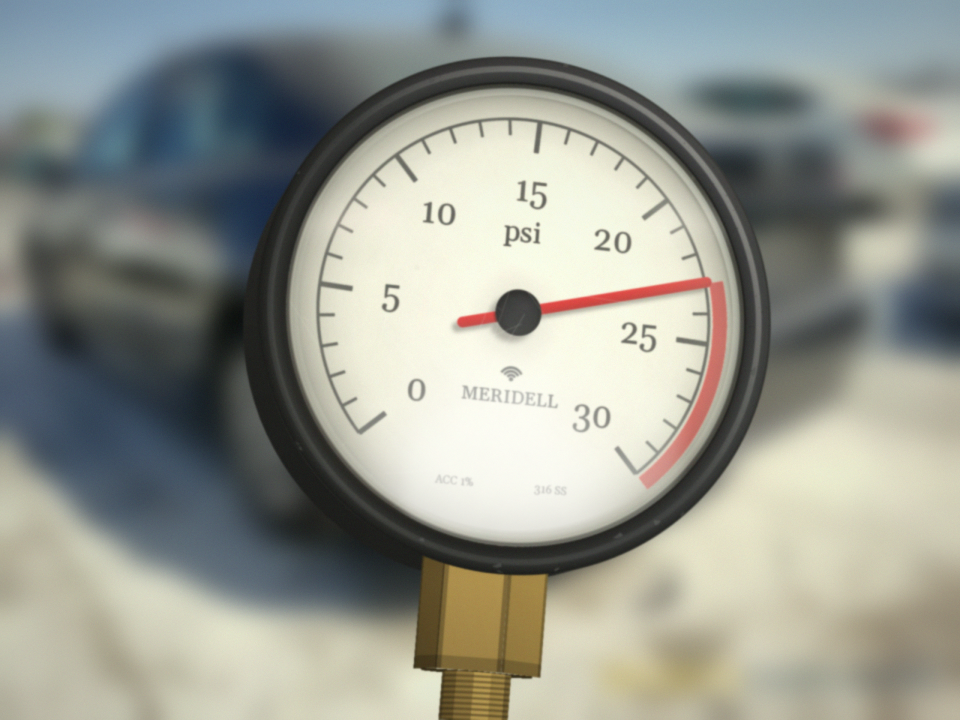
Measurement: 23 psi
